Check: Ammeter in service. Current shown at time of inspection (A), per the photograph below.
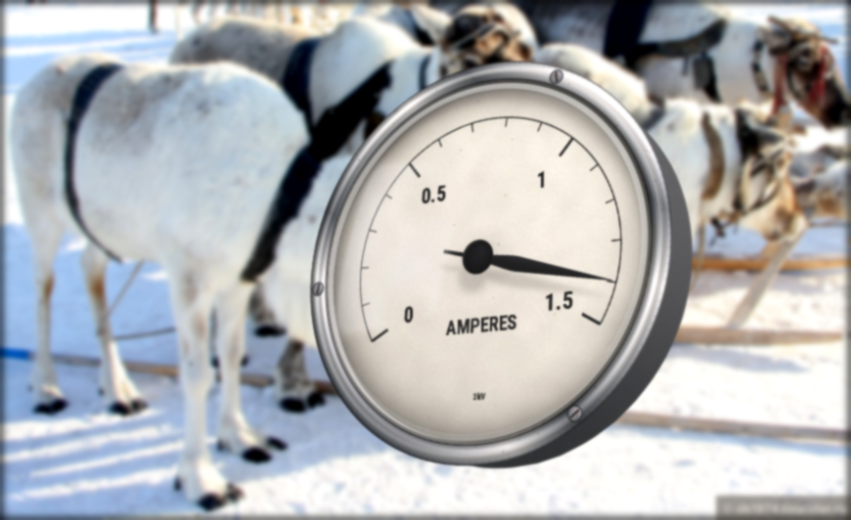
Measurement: 1.4 A
